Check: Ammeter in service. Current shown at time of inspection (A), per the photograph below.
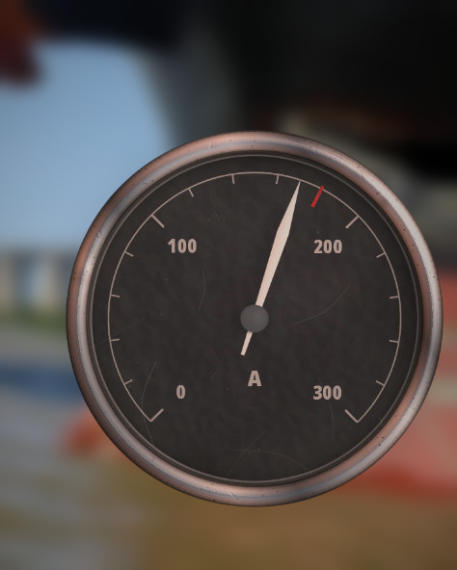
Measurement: 170 A
